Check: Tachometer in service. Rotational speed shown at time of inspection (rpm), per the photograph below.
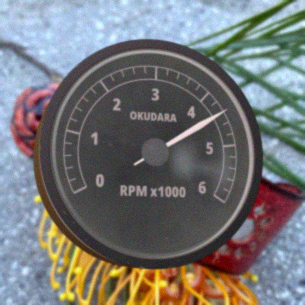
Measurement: 4400 rpm
